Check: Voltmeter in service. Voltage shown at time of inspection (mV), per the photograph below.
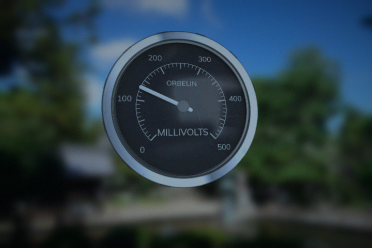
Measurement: 130 mV
